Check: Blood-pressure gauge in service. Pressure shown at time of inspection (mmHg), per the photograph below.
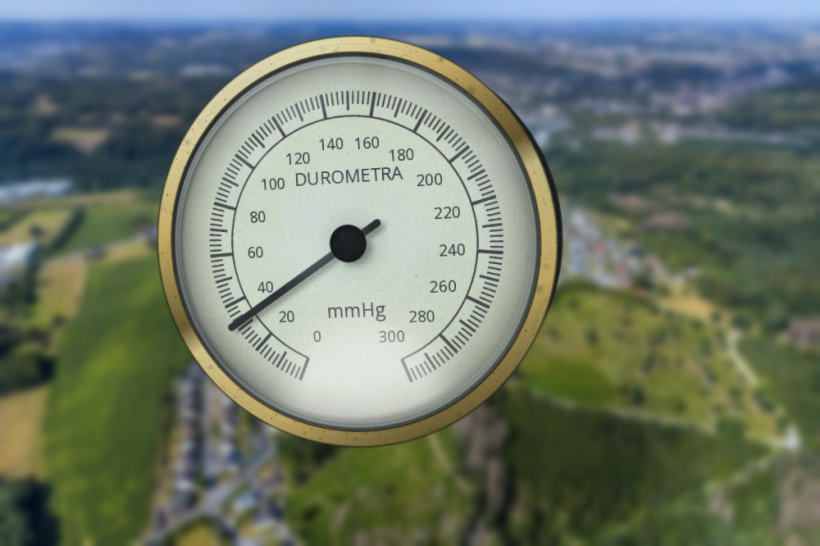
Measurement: 32 mmHg
